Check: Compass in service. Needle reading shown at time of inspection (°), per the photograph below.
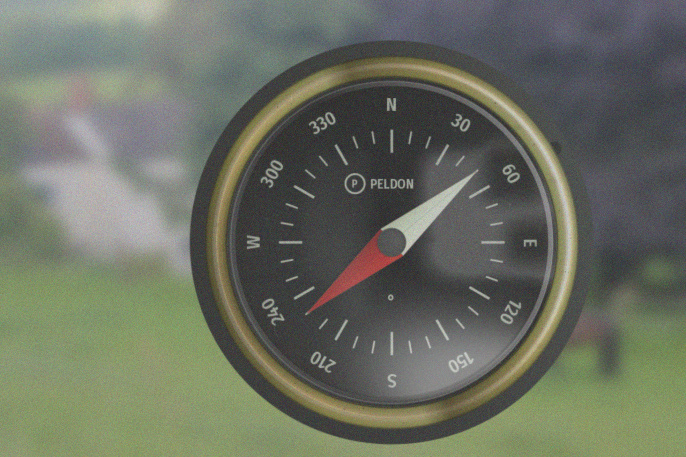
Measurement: 230 °
